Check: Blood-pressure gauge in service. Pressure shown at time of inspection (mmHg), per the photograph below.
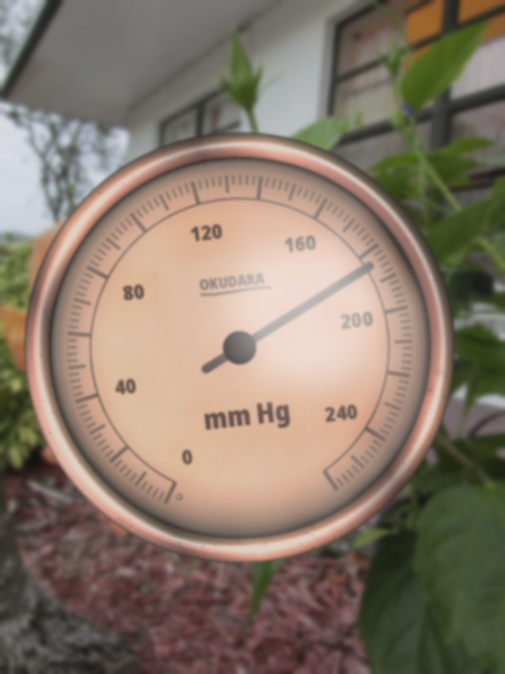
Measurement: 184 mmHg
